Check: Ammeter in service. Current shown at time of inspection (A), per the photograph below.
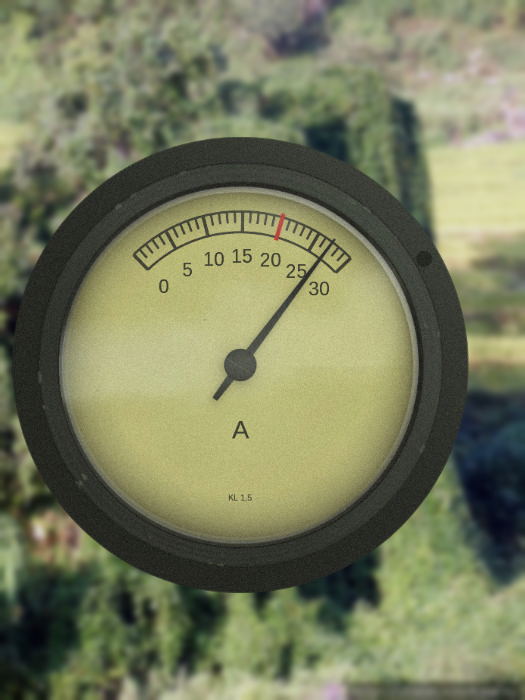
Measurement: 27 A
